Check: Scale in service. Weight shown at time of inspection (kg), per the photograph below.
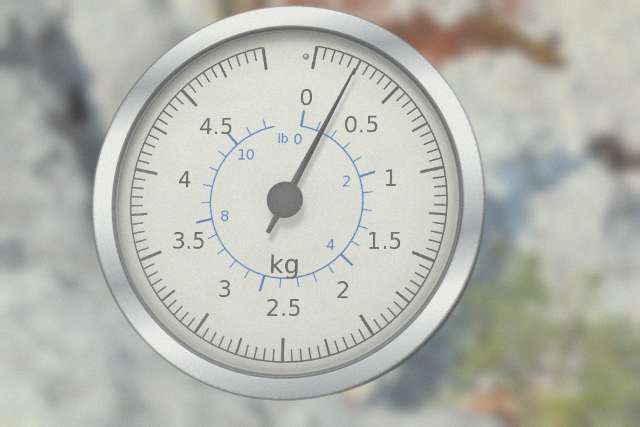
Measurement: 0.25 kg
